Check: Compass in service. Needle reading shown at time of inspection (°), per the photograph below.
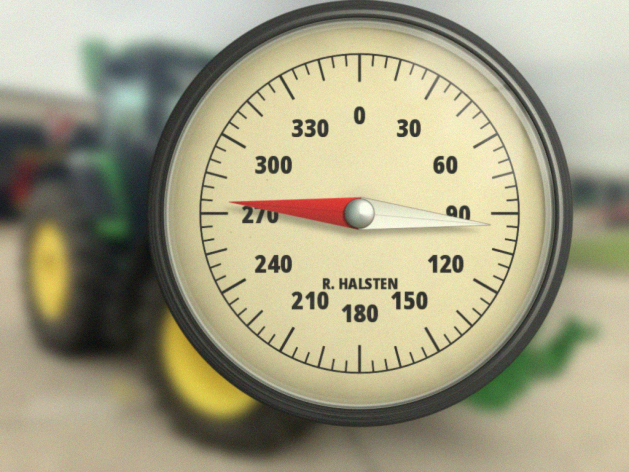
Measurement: 275 °
